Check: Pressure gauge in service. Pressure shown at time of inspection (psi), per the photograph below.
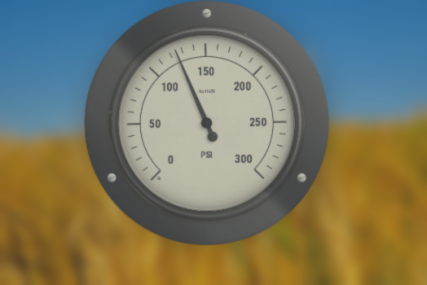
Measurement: 125 psi
